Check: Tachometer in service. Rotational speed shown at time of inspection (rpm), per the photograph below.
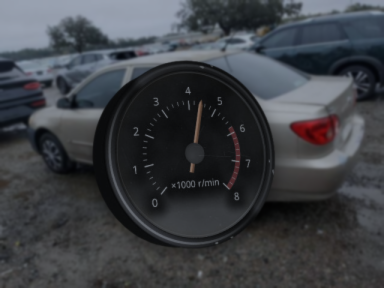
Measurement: 4400 rpm
